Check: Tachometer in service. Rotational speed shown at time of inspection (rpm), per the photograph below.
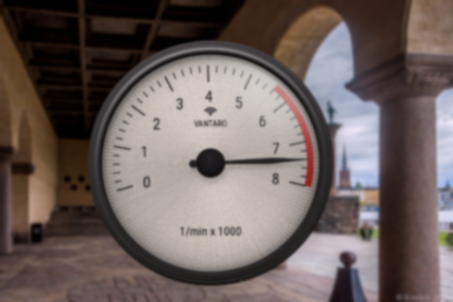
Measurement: 7400 rpm
